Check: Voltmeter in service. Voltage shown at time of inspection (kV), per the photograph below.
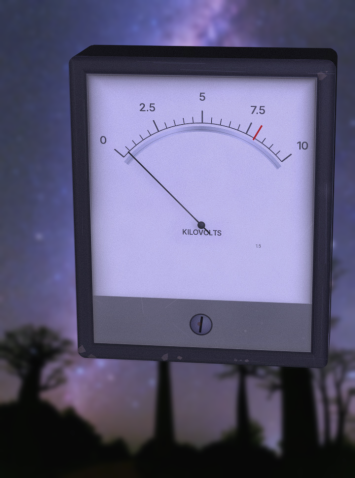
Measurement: 0.5 kV
